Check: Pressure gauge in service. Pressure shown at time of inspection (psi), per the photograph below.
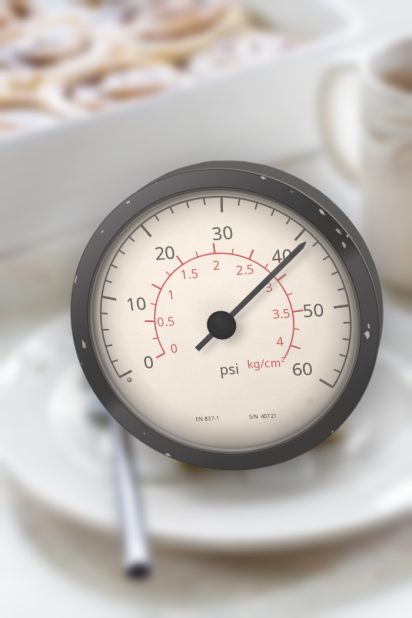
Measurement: 41 psi
